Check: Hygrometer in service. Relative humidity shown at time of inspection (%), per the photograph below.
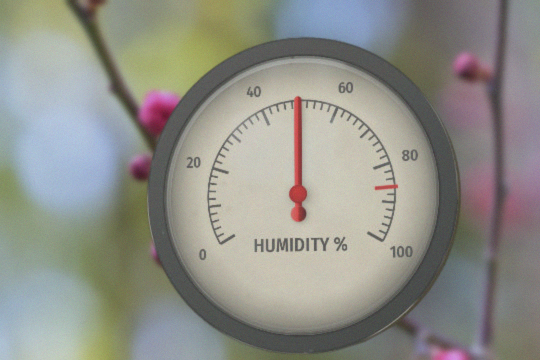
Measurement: 50 %
